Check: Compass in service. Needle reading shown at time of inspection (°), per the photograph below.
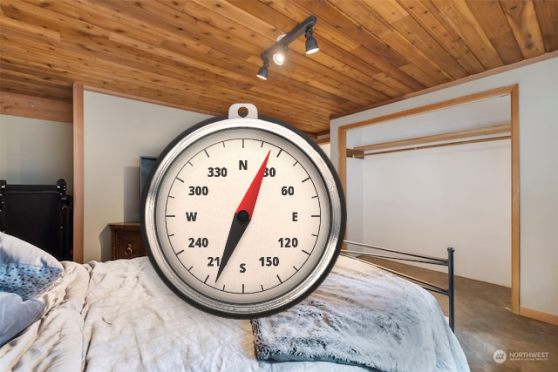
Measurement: 22.5 °
